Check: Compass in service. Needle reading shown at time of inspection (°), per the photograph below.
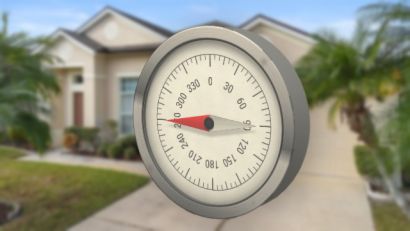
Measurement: 270 °
